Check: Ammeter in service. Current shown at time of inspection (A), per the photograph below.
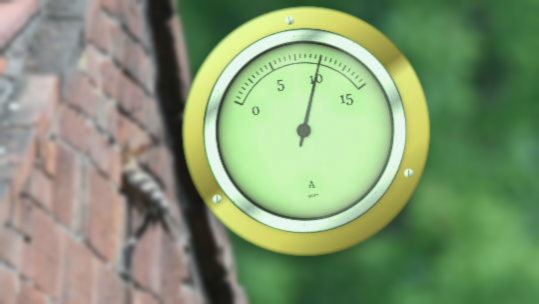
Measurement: 10 A
